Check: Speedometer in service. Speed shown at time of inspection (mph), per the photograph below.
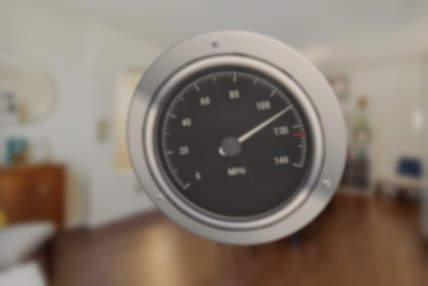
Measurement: 110 mph
